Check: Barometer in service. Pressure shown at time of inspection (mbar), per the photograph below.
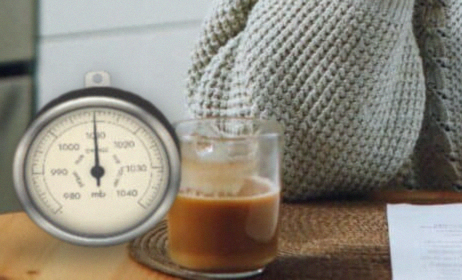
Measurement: 1010 mbar
